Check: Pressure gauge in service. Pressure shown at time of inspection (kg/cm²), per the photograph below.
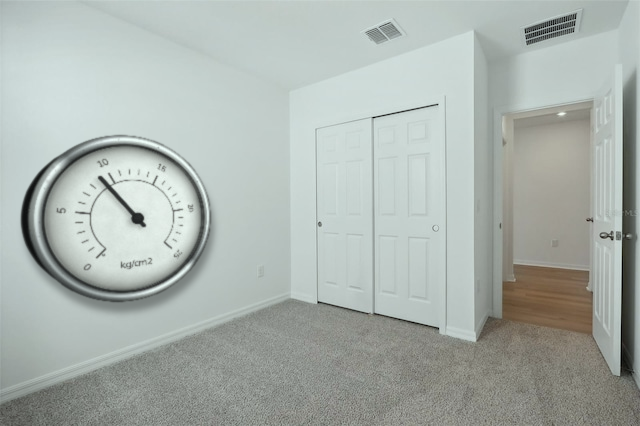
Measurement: 9 kg/cm²
